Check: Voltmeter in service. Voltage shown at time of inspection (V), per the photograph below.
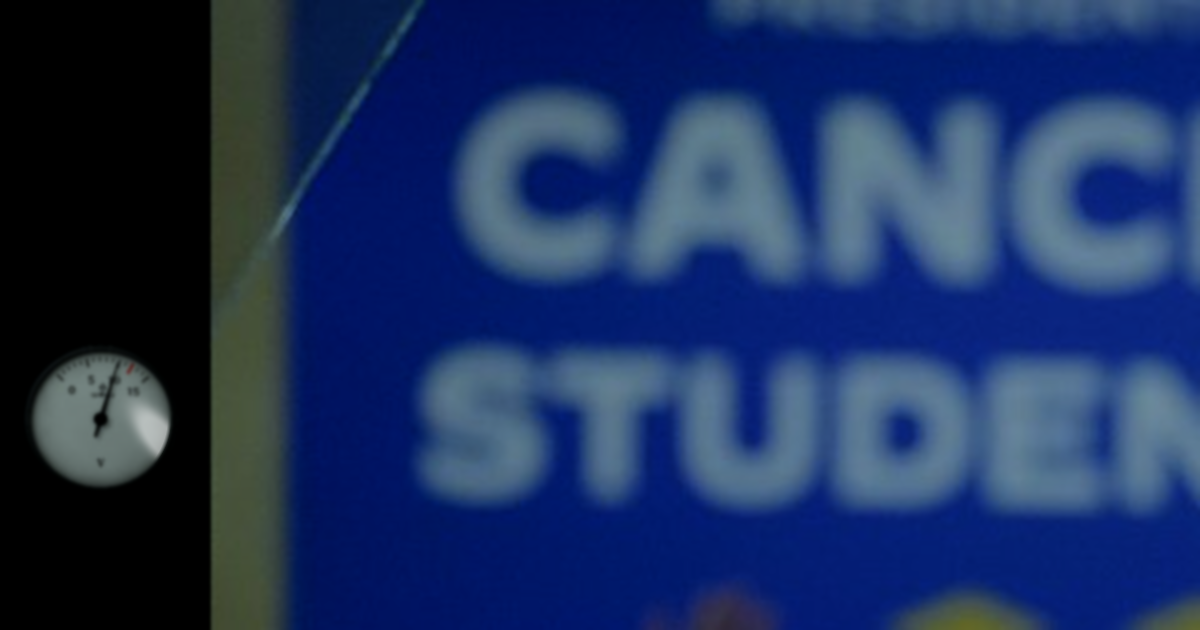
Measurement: 10 V
